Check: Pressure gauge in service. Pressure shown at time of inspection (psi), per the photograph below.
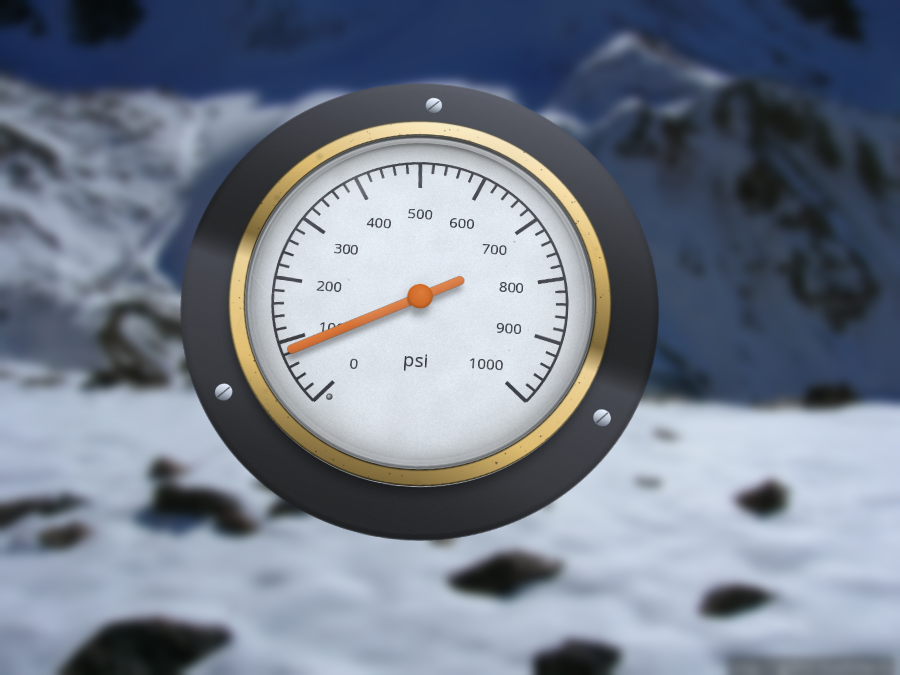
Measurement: 80 psi
